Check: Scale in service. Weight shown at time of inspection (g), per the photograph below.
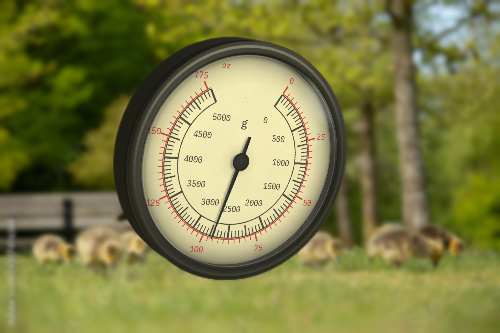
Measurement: 2750 g
